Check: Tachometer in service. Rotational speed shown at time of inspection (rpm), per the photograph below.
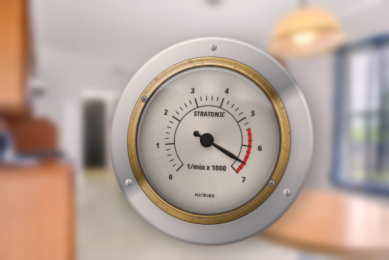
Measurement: 6600 rpm
